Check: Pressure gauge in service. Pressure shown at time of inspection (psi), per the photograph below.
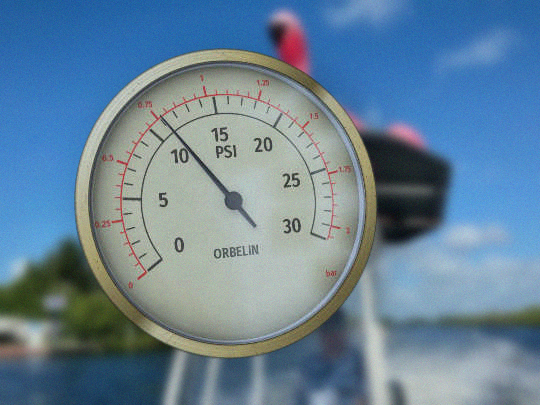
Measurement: 11 psi
